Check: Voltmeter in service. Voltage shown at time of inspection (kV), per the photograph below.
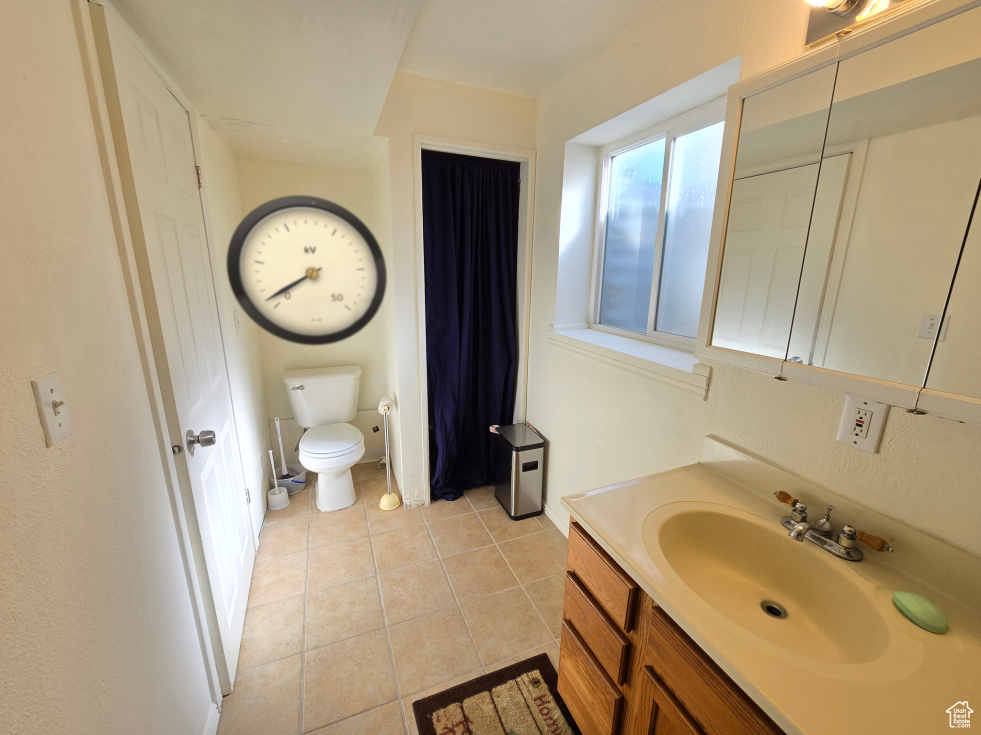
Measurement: 2 kV
